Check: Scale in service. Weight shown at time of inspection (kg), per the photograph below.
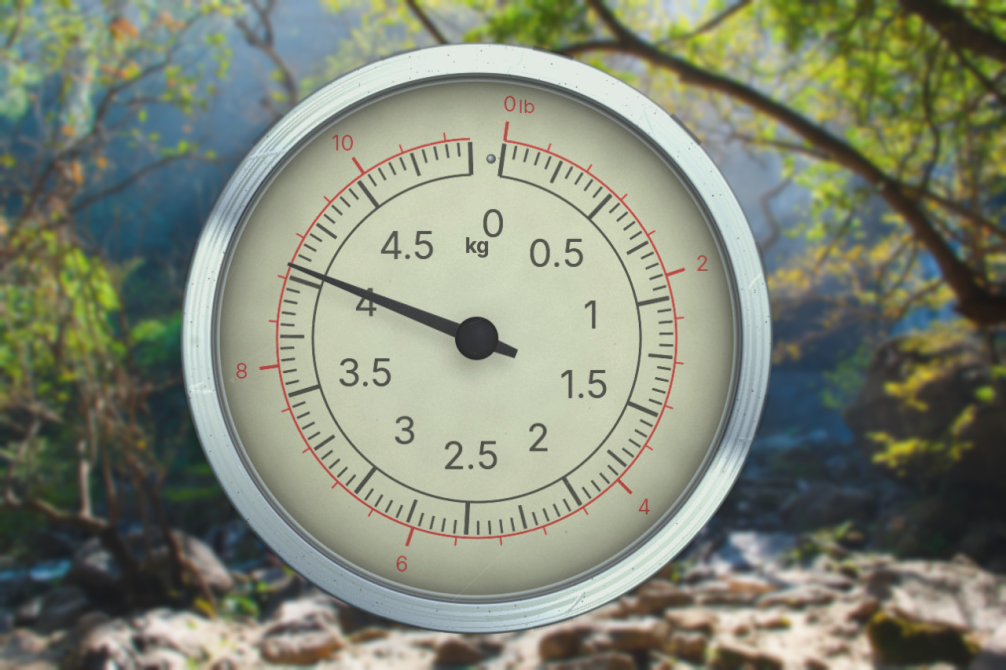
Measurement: 4.05 kg
